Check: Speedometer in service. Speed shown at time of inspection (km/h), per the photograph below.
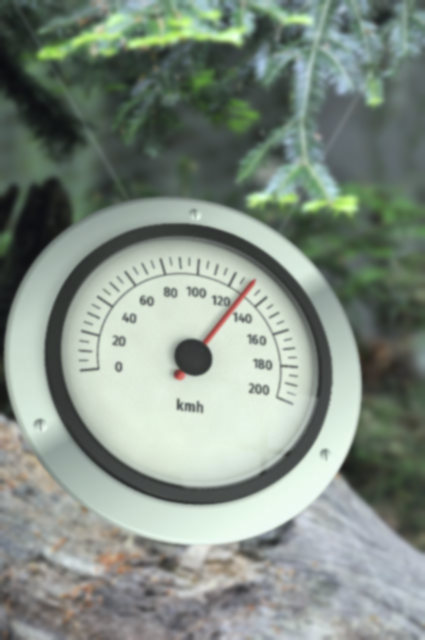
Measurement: 130 km/h
